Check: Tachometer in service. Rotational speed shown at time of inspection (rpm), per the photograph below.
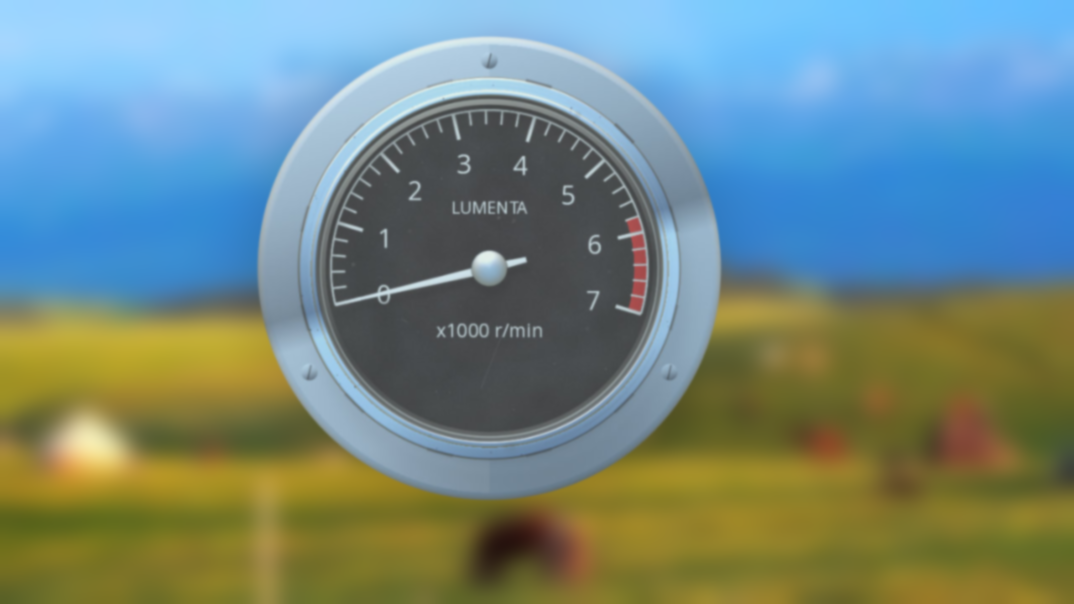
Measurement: 0 rpm
